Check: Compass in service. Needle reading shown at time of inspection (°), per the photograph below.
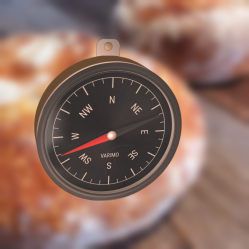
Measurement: 250 °
